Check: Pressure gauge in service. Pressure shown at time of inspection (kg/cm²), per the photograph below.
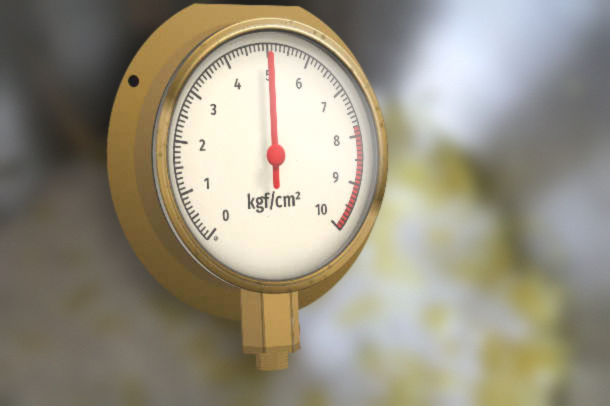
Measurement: 5 kg/cm²
